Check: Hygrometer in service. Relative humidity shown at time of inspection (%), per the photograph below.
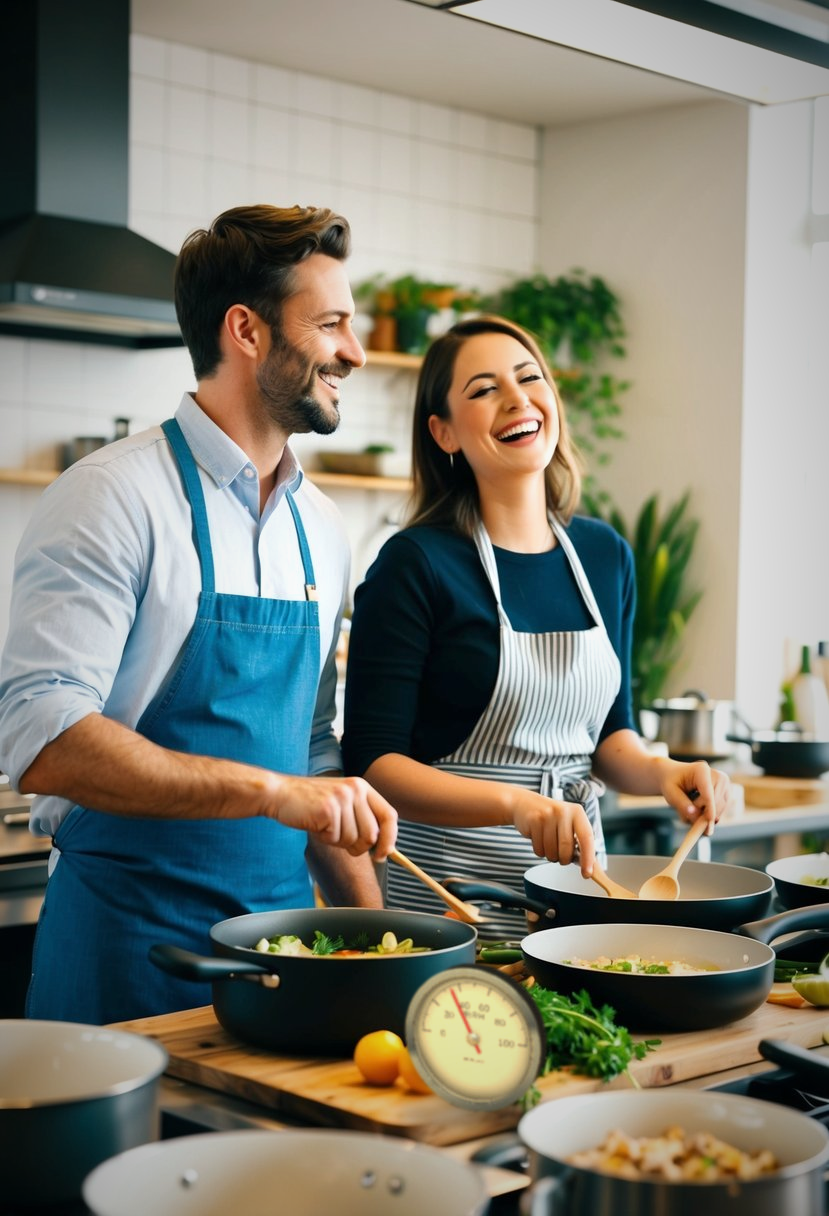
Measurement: 35 %
